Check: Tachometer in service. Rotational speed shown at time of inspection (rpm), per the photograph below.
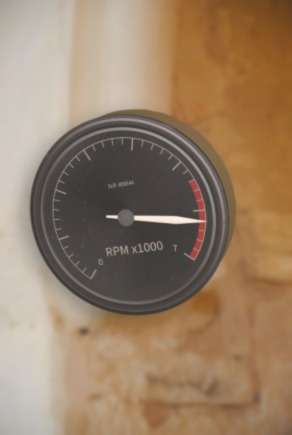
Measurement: 6200 rpm
